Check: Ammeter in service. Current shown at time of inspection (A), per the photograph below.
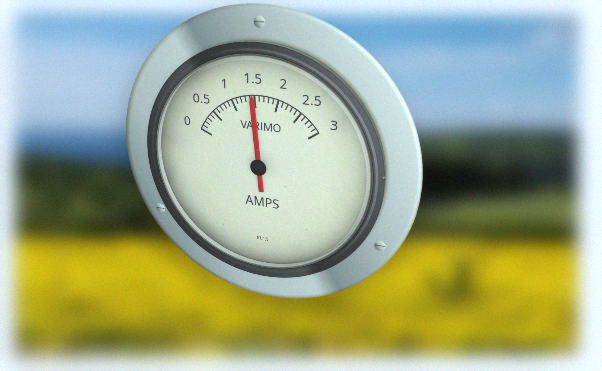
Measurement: 1.5 A
